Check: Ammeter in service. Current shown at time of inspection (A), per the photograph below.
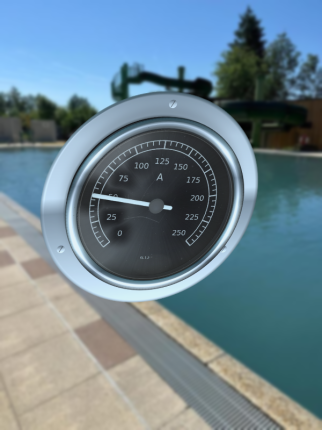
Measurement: 50 A
